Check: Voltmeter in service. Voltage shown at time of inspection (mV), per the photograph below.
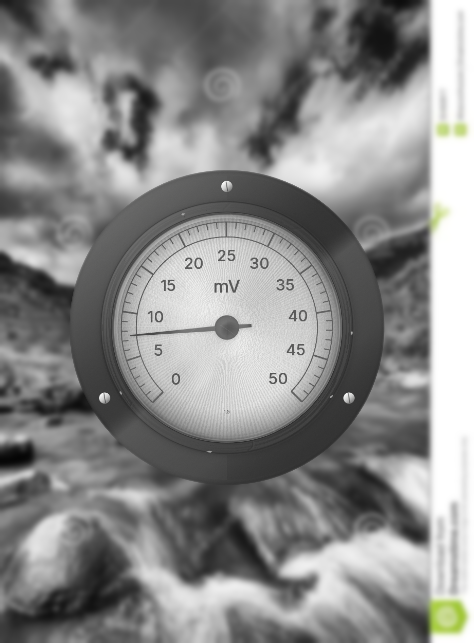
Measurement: 7.5 mV
